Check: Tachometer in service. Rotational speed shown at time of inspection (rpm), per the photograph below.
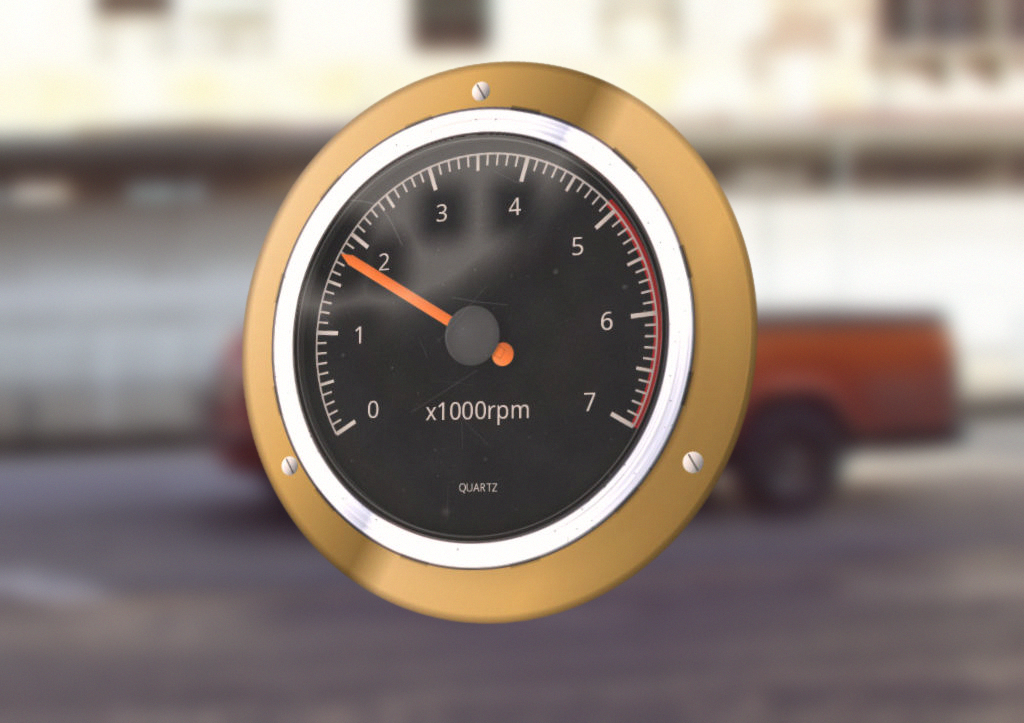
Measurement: 1800 rpm
